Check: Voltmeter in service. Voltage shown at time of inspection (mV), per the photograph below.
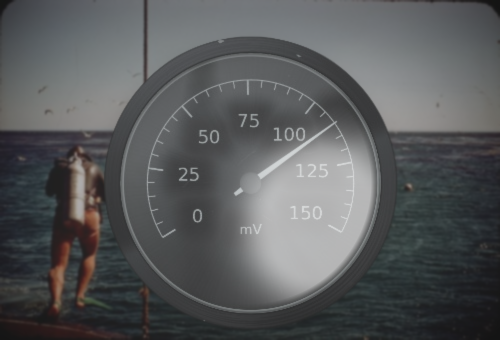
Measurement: 110 mV
